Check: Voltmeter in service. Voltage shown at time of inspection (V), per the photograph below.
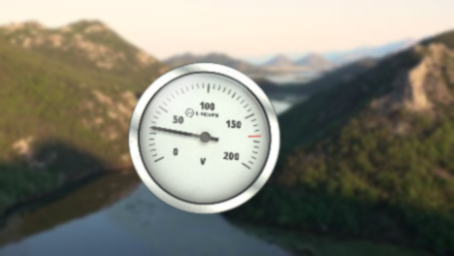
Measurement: 30 V
